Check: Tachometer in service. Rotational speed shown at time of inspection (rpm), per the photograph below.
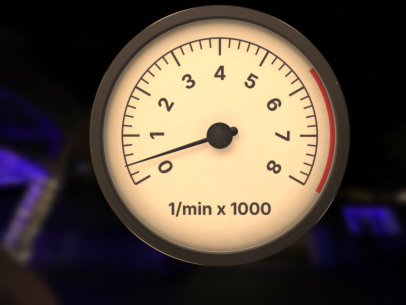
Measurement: 400 rpm
